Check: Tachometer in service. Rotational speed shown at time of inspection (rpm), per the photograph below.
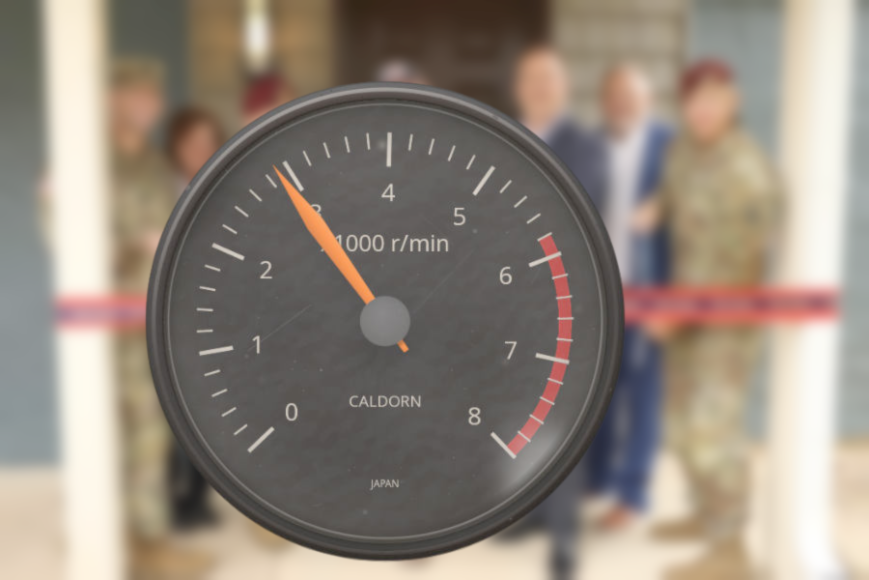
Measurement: 2900 rpm
